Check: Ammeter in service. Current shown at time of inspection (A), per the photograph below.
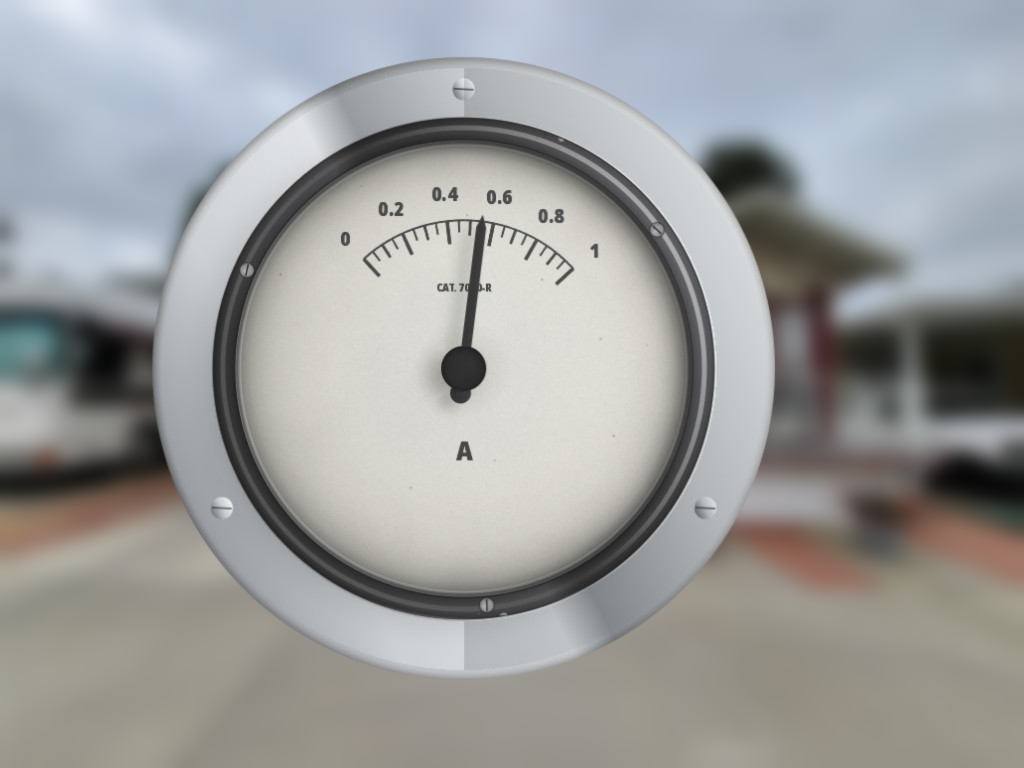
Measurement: 0.55 A
